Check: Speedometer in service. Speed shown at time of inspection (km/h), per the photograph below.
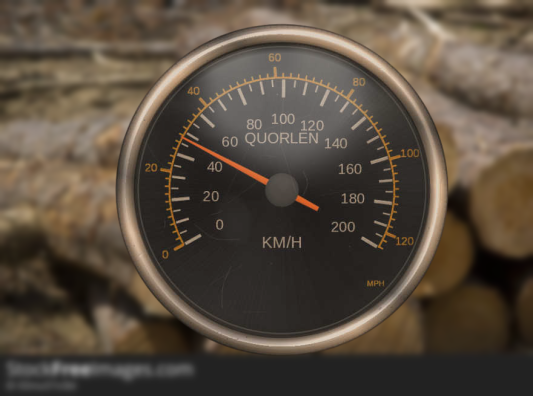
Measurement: 47.5 km/h
